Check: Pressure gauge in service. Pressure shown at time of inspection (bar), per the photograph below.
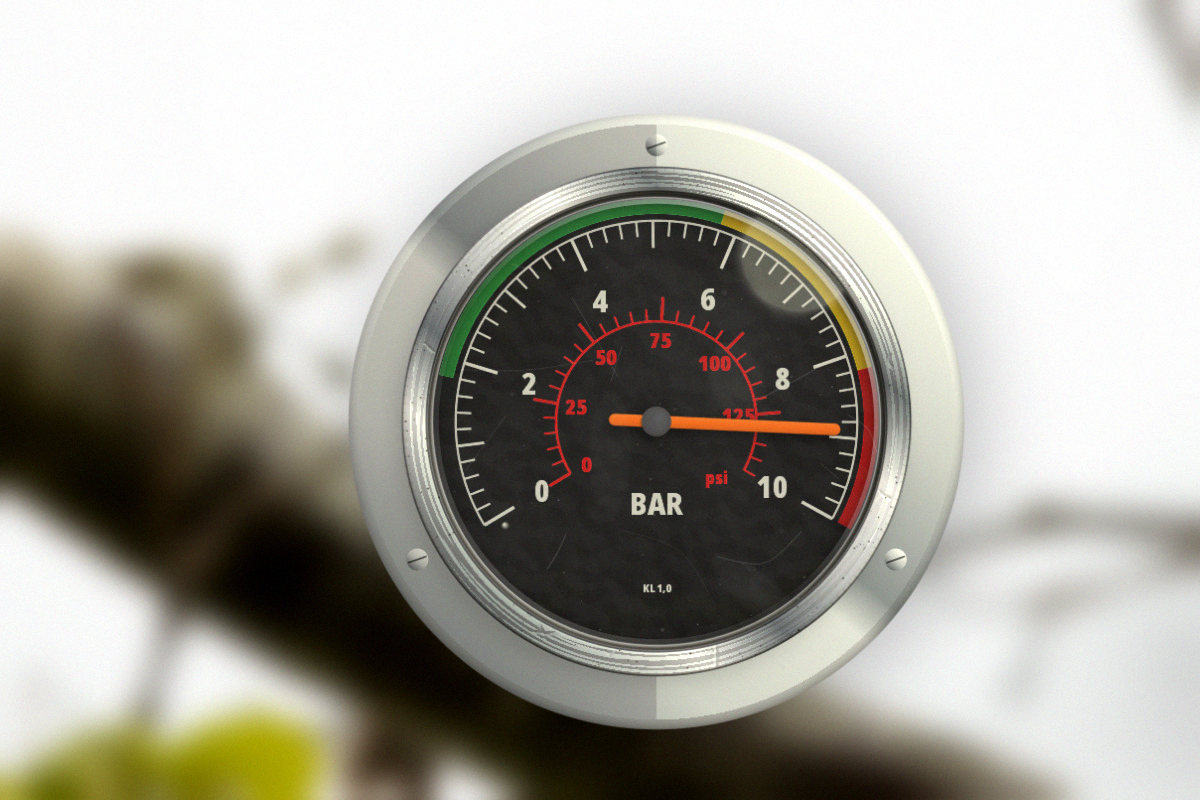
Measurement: 8.9 bar
